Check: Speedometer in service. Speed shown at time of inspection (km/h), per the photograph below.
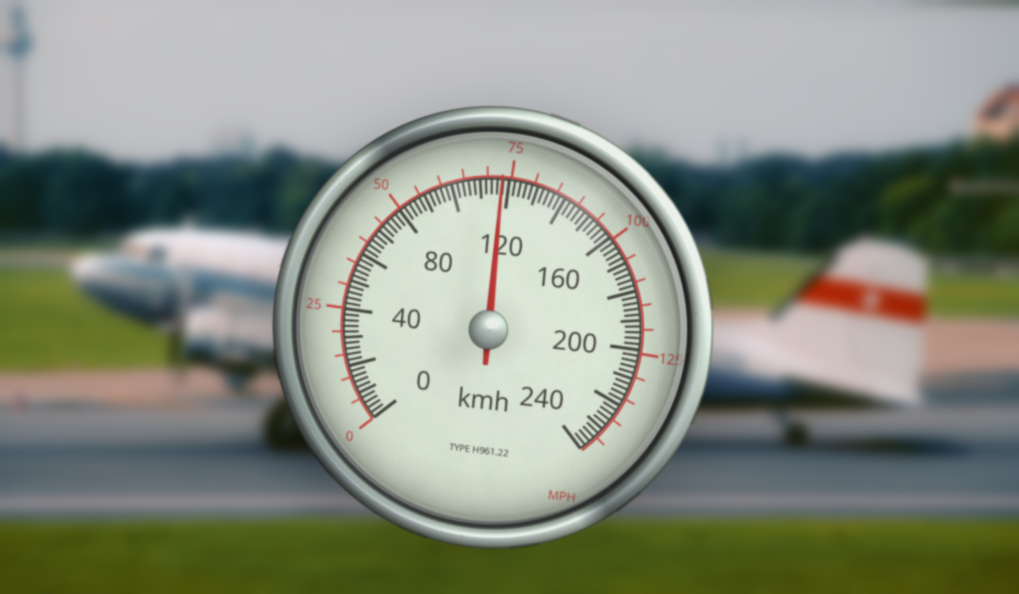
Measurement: 118 km/h
